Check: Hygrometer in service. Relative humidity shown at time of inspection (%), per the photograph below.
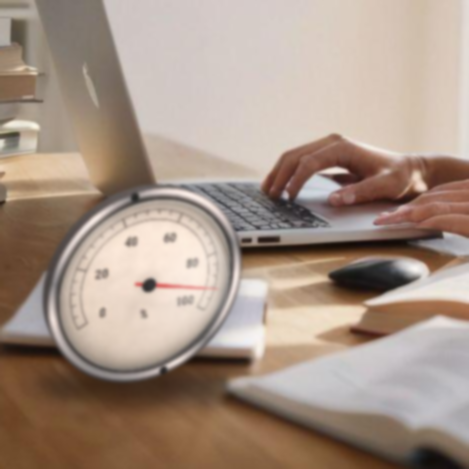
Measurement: 92 %
